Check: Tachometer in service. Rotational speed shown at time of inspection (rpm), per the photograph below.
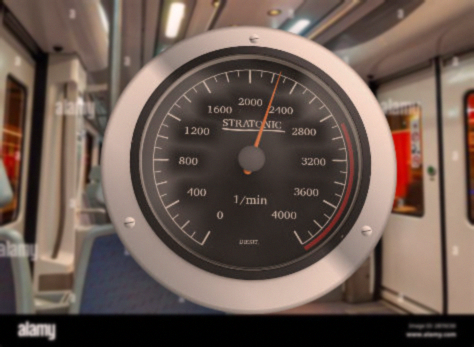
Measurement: 2250 rpm
